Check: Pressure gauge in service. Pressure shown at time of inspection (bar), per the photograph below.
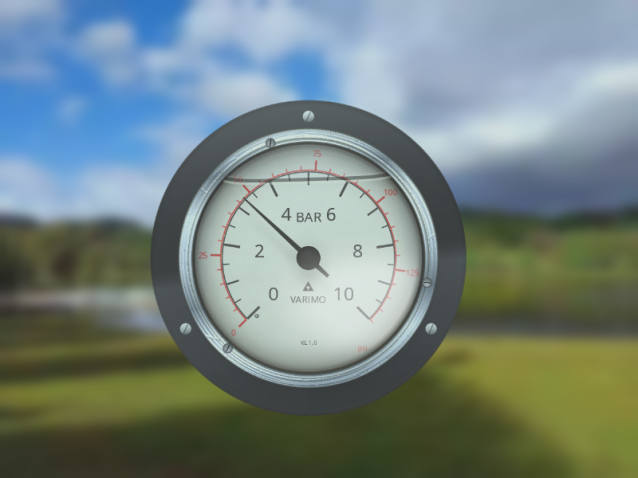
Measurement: 3.25 bar
